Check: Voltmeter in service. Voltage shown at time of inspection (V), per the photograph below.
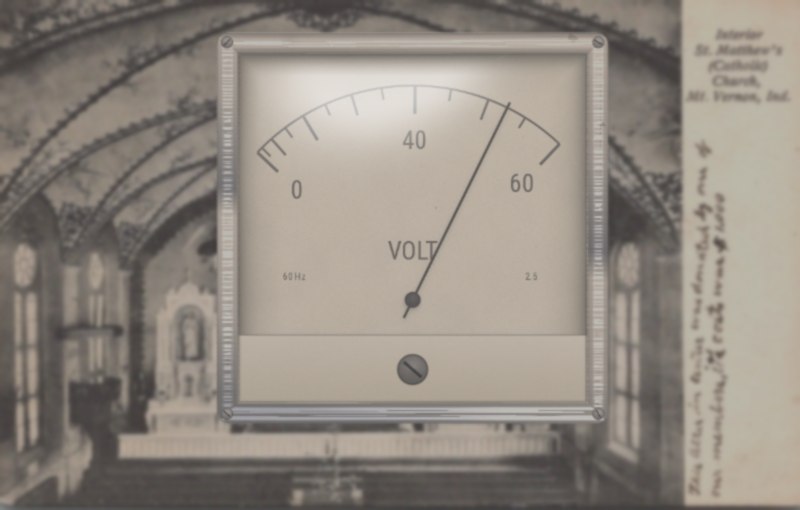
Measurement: 52.5 V
